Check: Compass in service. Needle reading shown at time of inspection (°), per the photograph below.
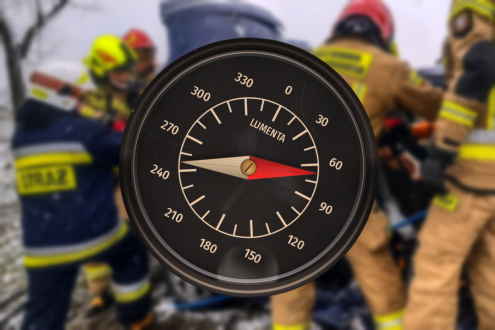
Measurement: 67.5 °
